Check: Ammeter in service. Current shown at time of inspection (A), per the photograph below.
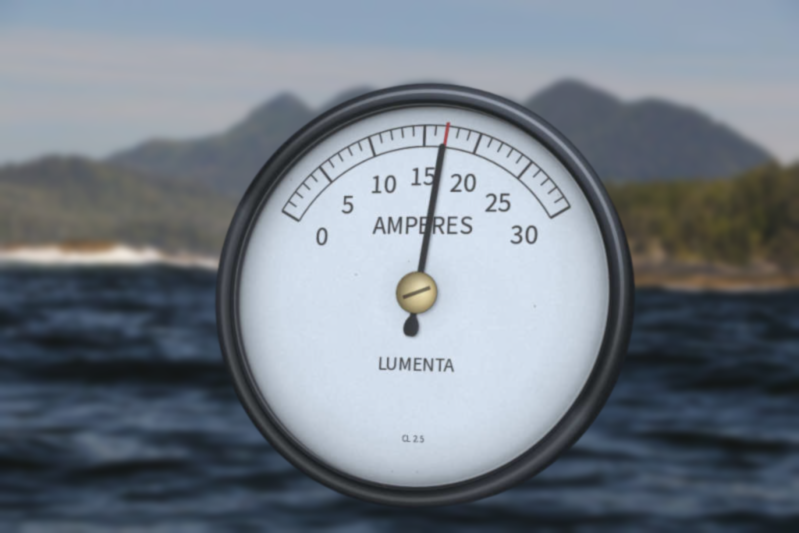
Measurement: 17 A
